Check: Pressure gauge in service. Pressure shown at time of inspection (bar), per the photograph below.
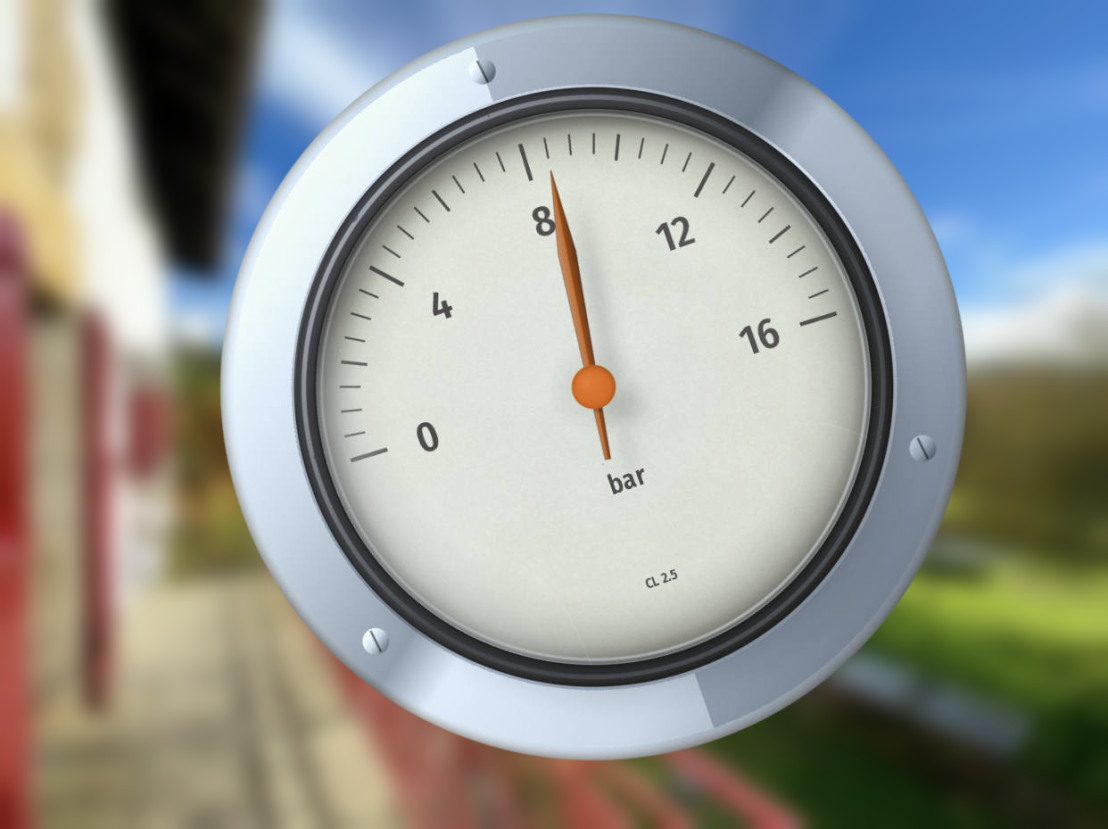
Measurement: 8.5 bar
